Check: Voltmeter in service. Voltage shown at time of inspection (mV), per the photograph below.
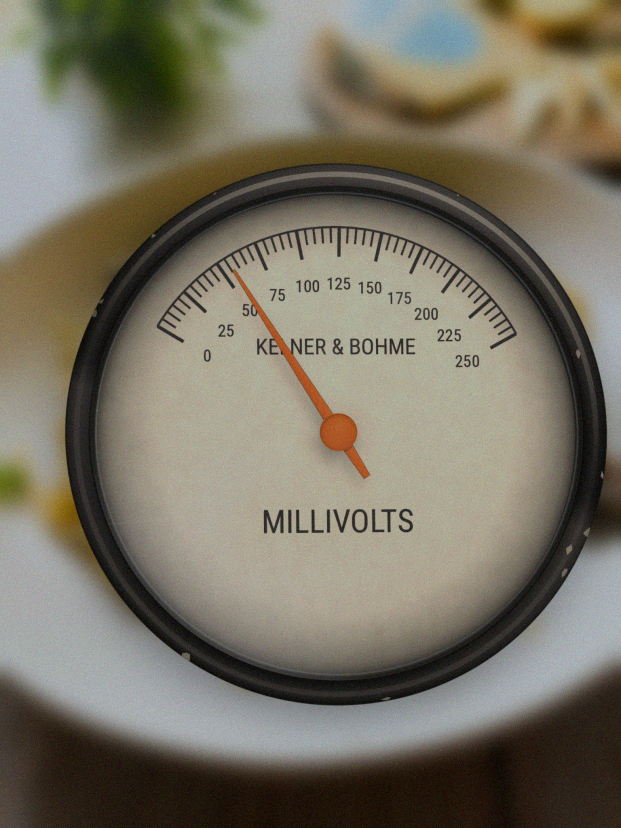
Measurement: 55 mV
